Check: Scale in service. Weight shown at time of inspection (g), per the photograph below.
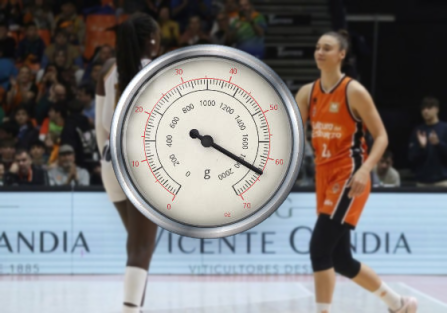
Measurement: 1800 g
